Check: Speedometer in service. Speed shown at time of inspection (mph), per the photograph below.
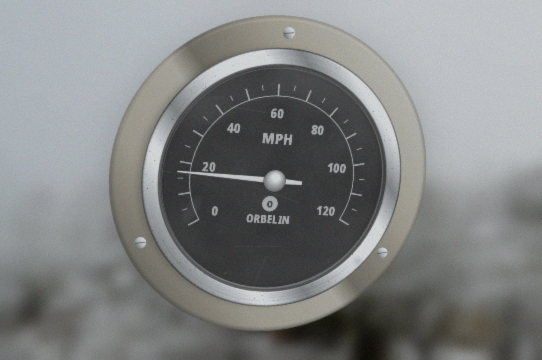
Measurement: 17.5 mph
